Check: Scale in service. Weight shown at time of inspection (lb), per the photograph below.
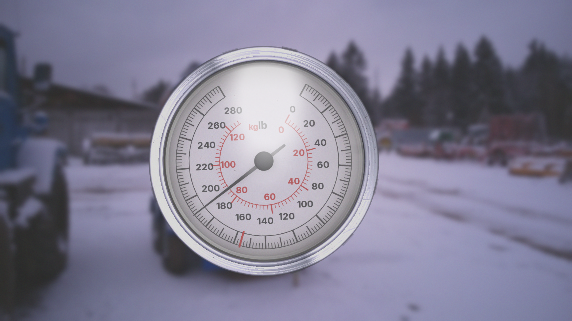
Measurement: 190 lb
